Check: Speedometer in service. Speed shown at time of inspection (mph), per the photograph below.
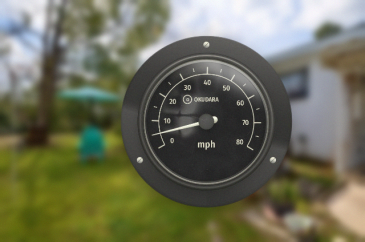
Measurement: 5 mph
